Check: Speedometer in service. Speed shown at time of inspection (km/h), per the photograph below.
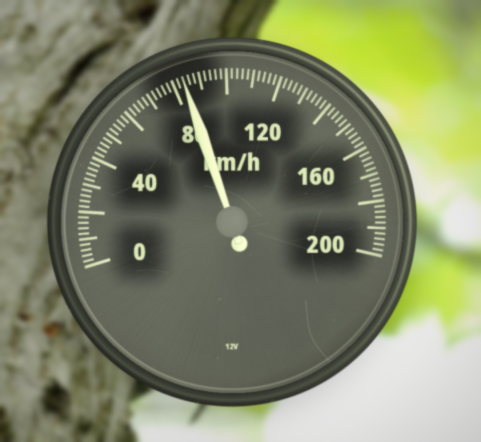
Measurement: 84 km/h
